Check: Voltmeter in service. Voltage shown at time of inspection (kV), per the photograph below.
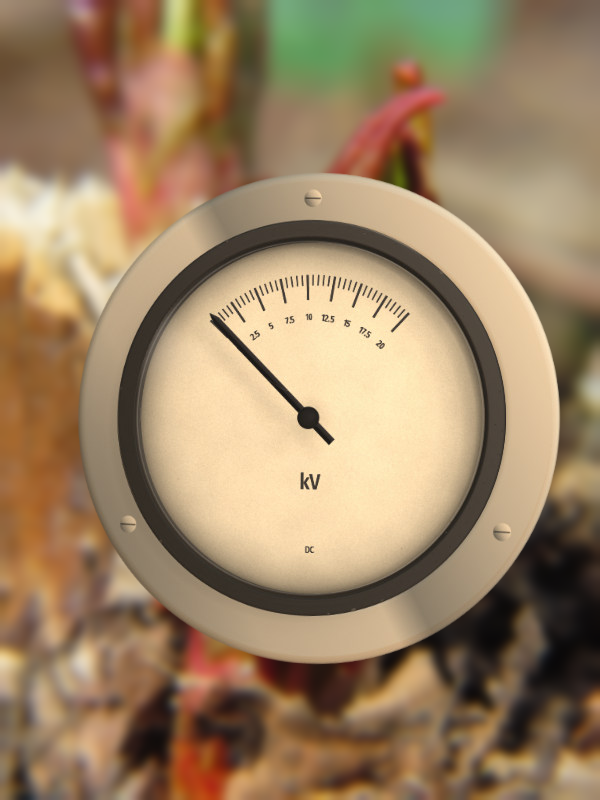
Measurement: 0.5 kV
